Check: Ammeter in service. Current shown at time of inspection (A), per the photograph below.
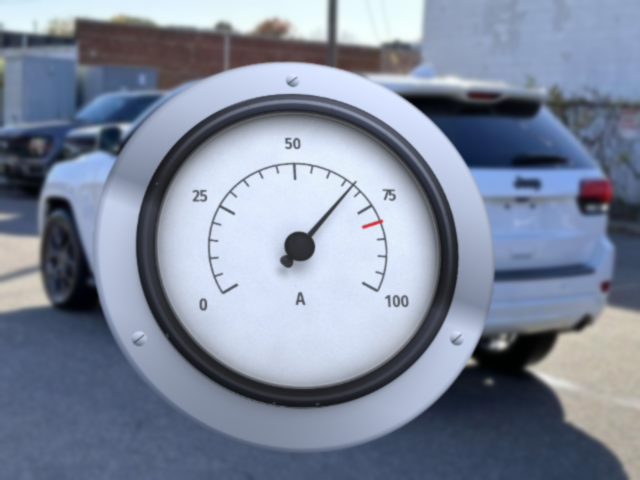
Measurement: 67.5 A
